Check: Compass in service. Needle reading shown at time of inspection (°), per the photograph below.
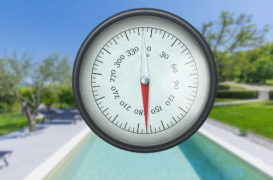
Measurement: 170 °
